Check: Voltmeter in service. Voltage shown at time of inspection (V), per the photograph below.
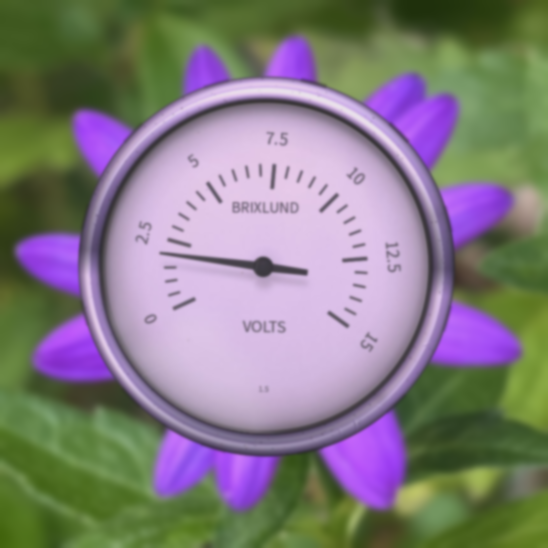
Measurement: 2 V
